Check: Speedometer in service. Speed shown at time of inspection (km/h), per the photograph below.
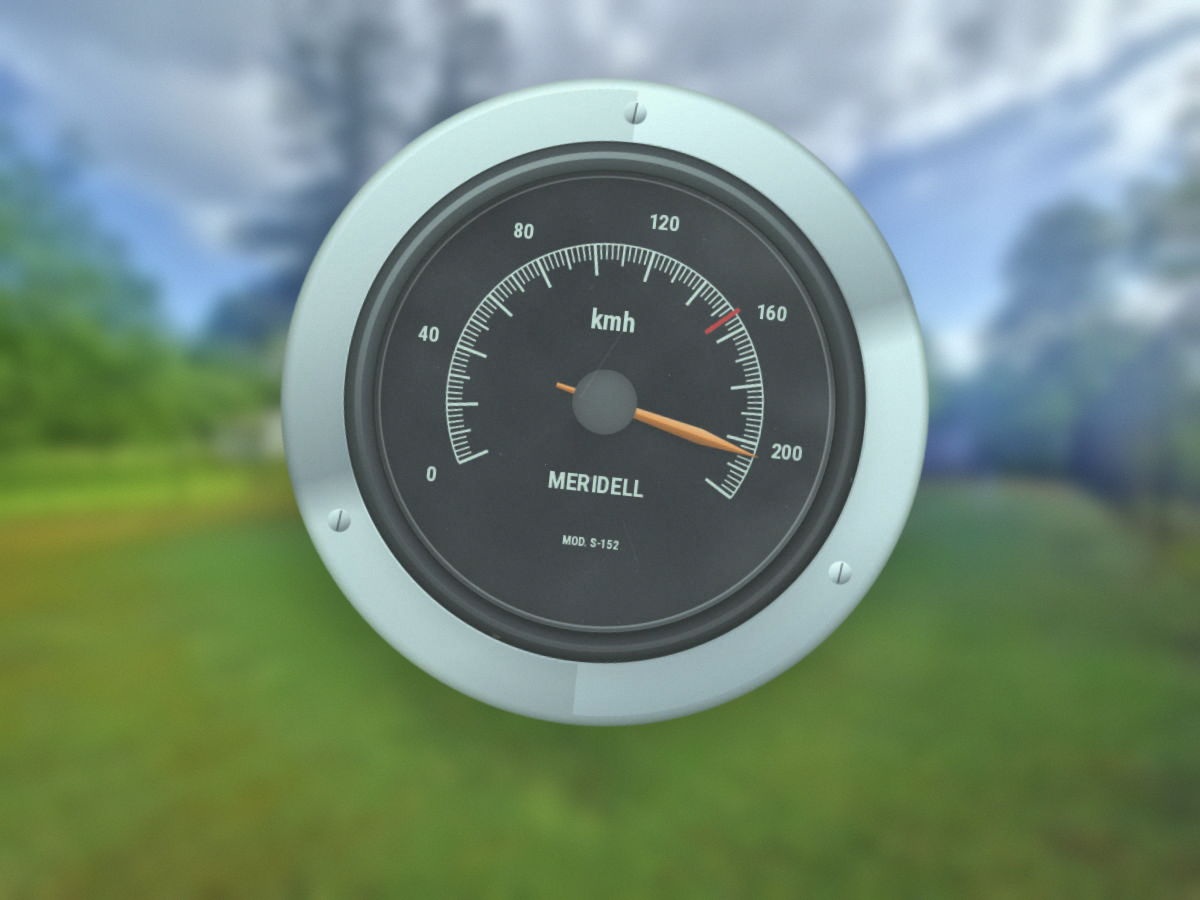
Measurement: 204 km/h
